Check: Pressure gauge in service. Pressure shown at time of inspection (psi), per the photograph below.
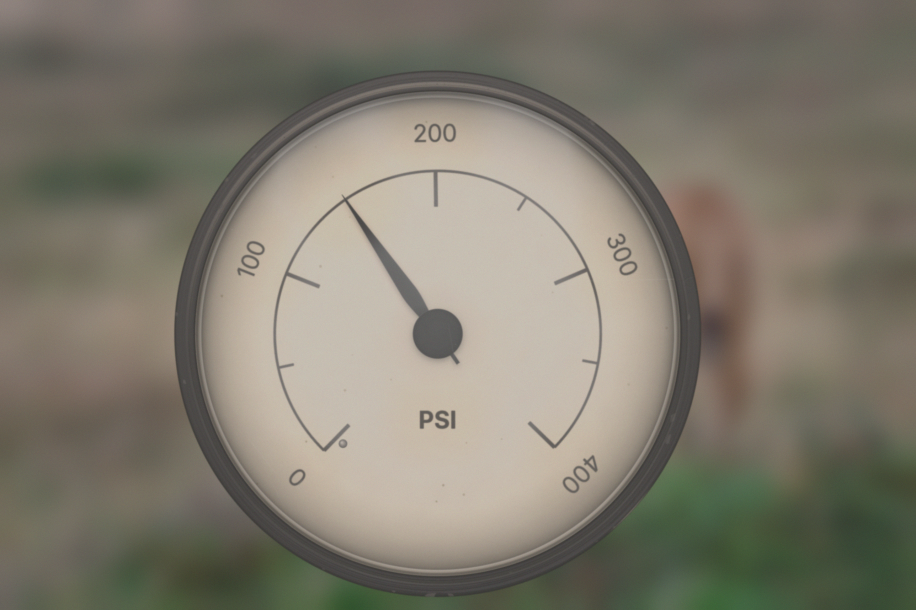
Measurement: 150 psi
